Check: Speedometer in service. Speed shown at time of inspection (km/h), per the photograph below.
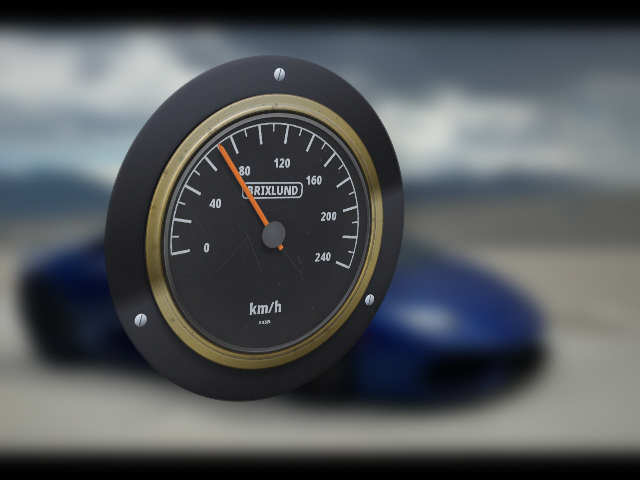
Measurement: 70 km/h
